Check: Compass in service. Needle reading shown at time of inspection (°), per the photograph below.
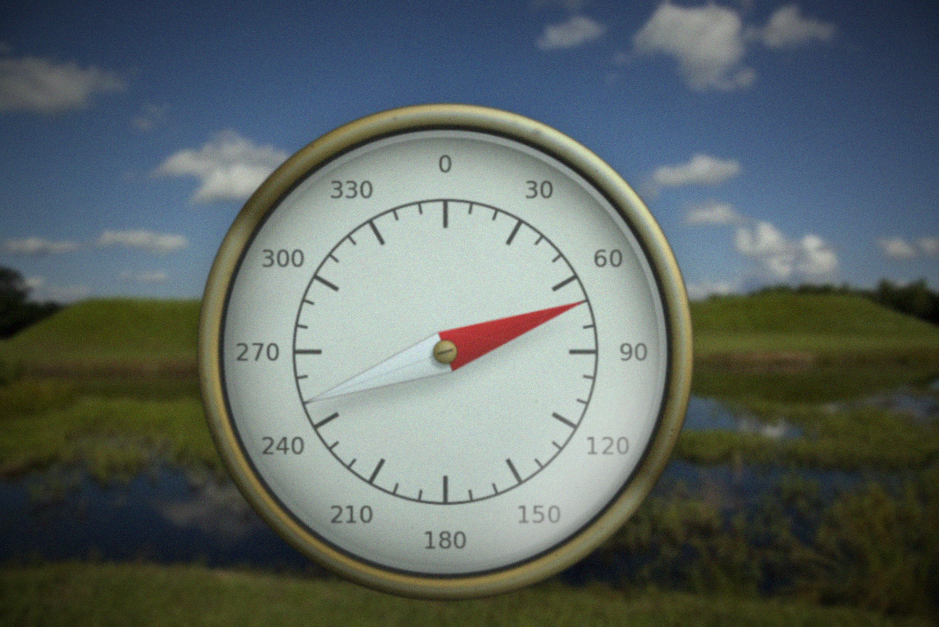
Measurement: 70 °
